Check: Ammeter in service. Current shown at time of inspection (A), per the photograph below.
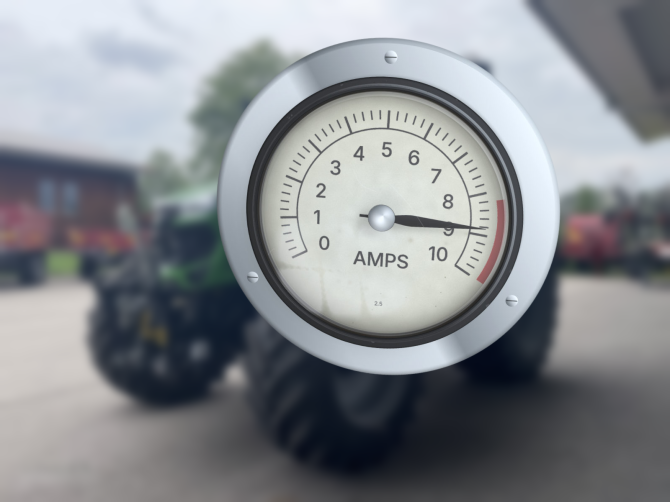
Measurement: 8.8 A
